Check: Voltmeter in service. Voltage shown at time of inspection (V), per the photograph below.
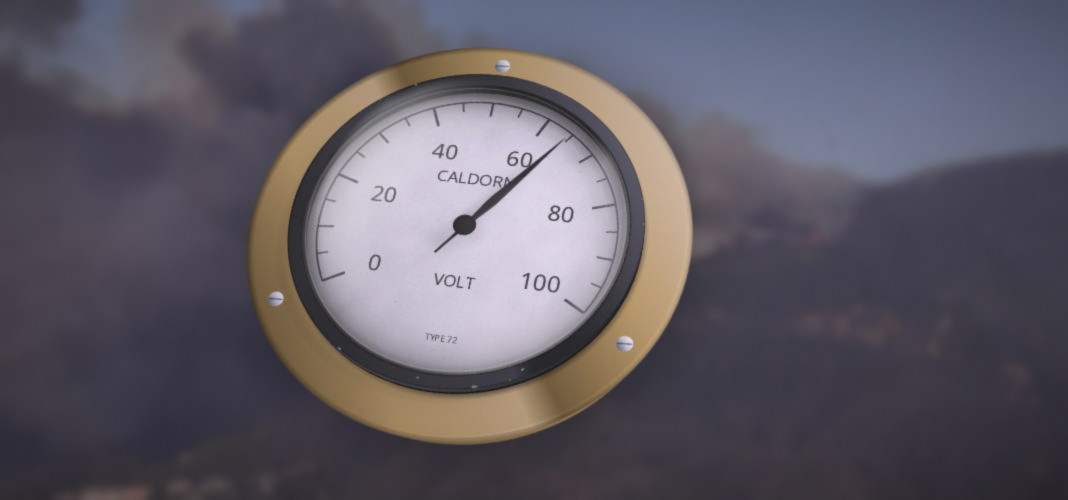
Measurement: 65 V
